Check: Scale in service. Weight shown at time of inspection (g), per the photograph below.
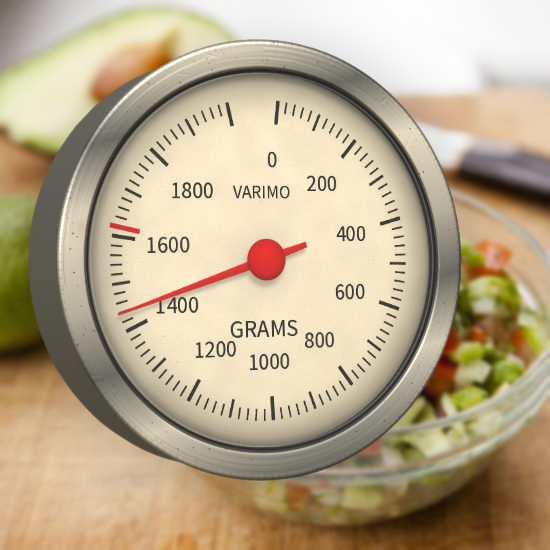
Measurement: 1440 g
